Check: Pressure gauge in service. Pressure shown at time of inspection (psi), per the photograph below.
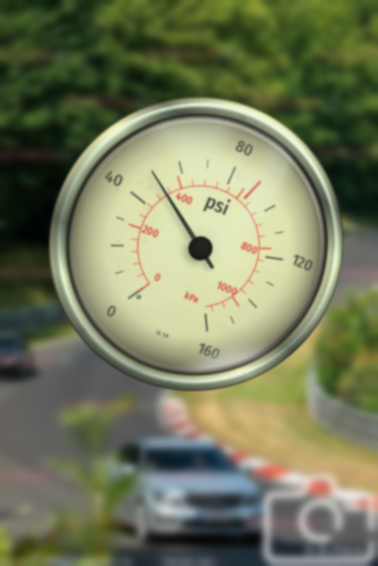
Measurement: 50 psi
